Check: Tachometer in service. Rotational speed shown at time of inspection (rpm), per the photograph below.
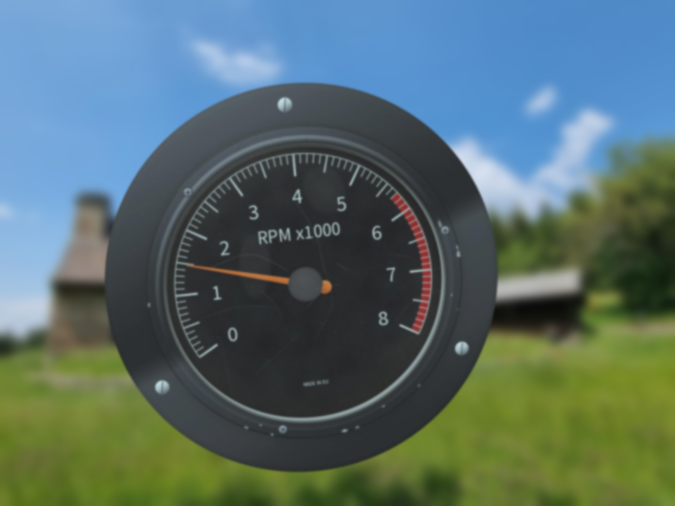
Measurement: 1500 rpm
